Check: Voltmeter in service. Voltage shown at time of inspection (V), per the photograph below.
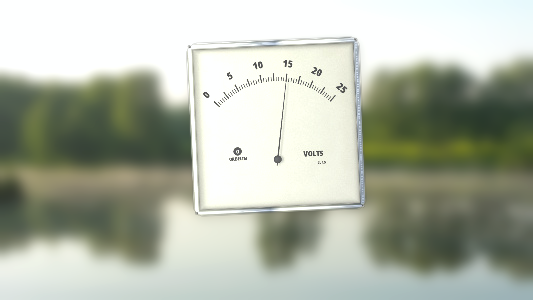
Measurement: 15 V
